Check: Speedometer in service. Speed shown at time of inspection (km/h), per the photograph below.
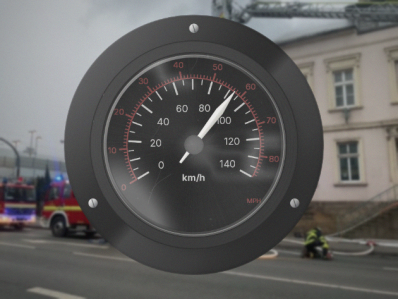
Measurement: 92.5 km/h
